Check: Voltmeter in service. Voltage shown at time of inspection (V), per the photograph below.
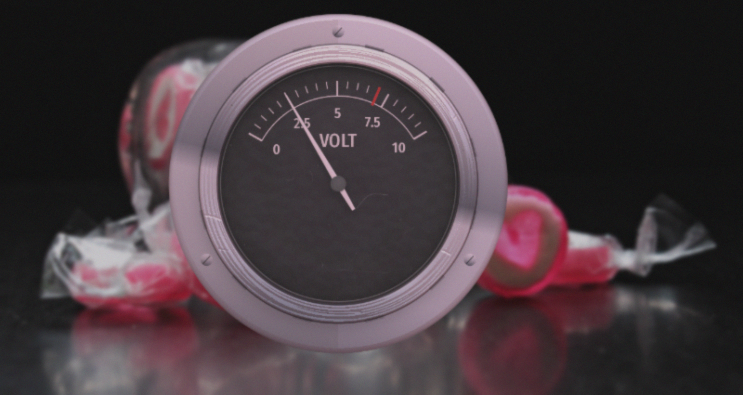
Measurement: 2.5 V
